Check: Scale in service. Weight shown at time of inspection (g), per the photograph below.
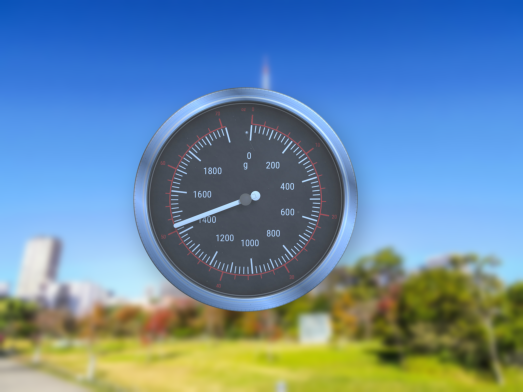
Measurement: 1440 g
